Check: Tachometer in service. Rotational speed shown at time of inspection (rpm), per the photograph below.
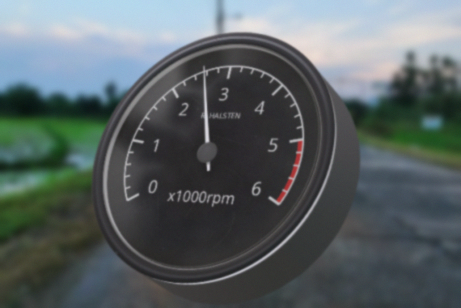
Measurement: 2600 rpm
